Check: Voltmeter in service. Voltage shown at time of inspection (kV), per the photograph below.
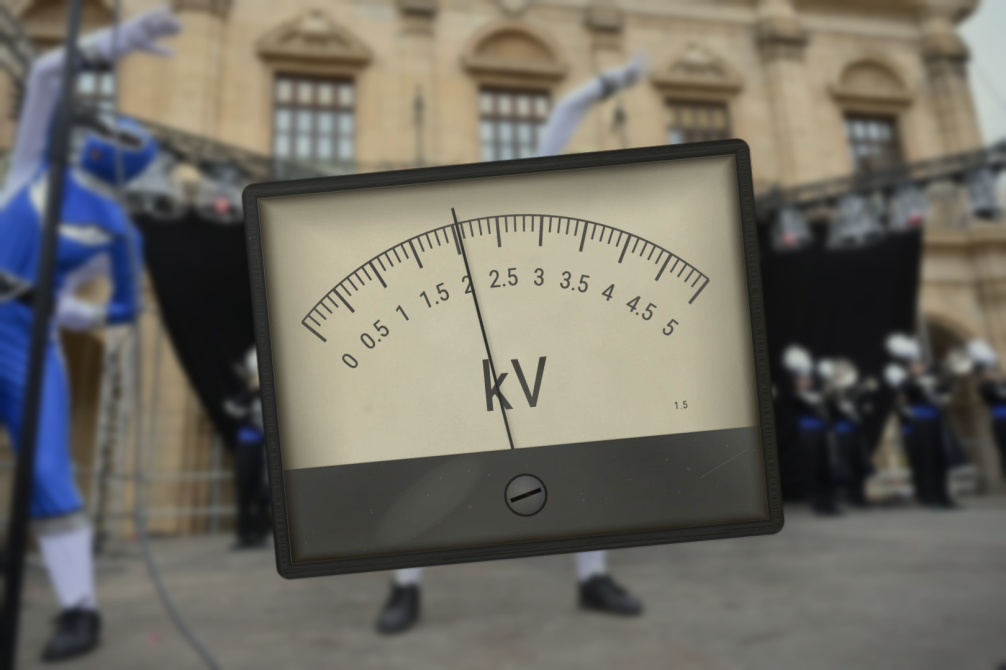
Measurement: 2.05 kV
